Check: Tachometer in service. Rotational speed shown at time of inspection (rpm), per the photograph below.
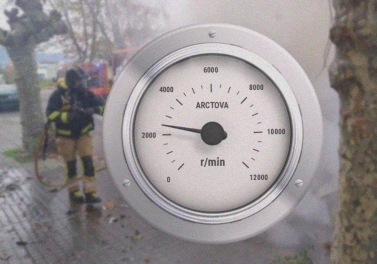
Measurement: 2500 rpm
